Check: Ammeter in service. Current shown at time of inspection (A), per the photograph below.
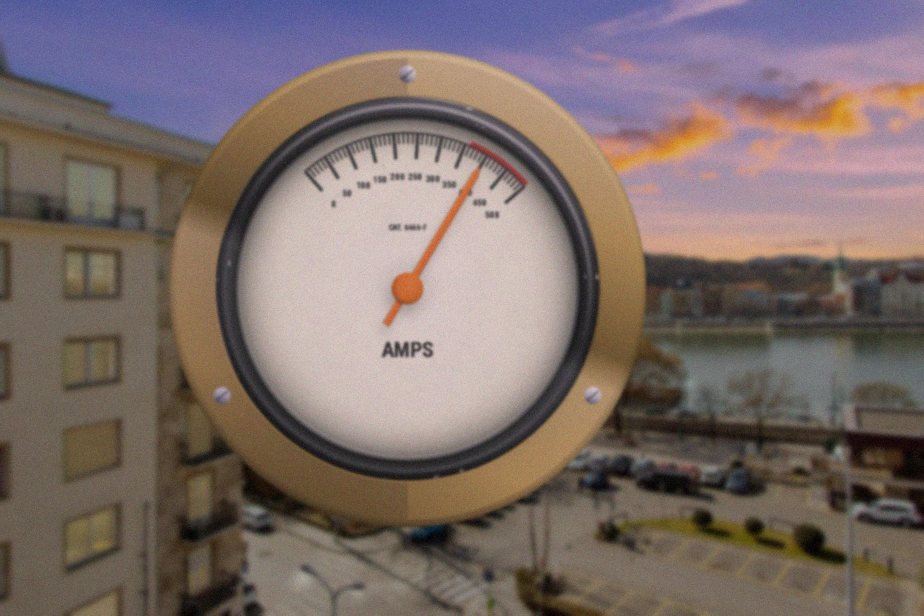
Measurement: 400 A
